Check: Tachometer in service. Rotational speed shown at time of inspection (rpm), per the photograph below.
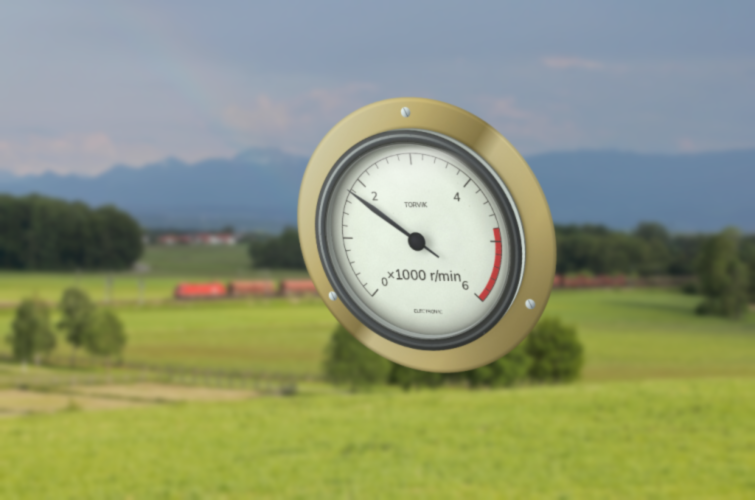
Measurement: 1800 rpm
